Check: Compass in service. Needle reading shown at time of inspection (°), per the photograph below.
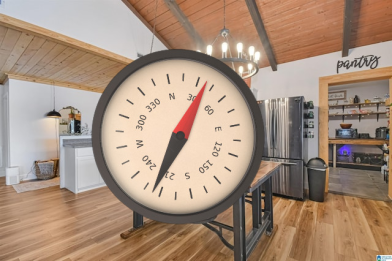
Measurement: 37.5 °
